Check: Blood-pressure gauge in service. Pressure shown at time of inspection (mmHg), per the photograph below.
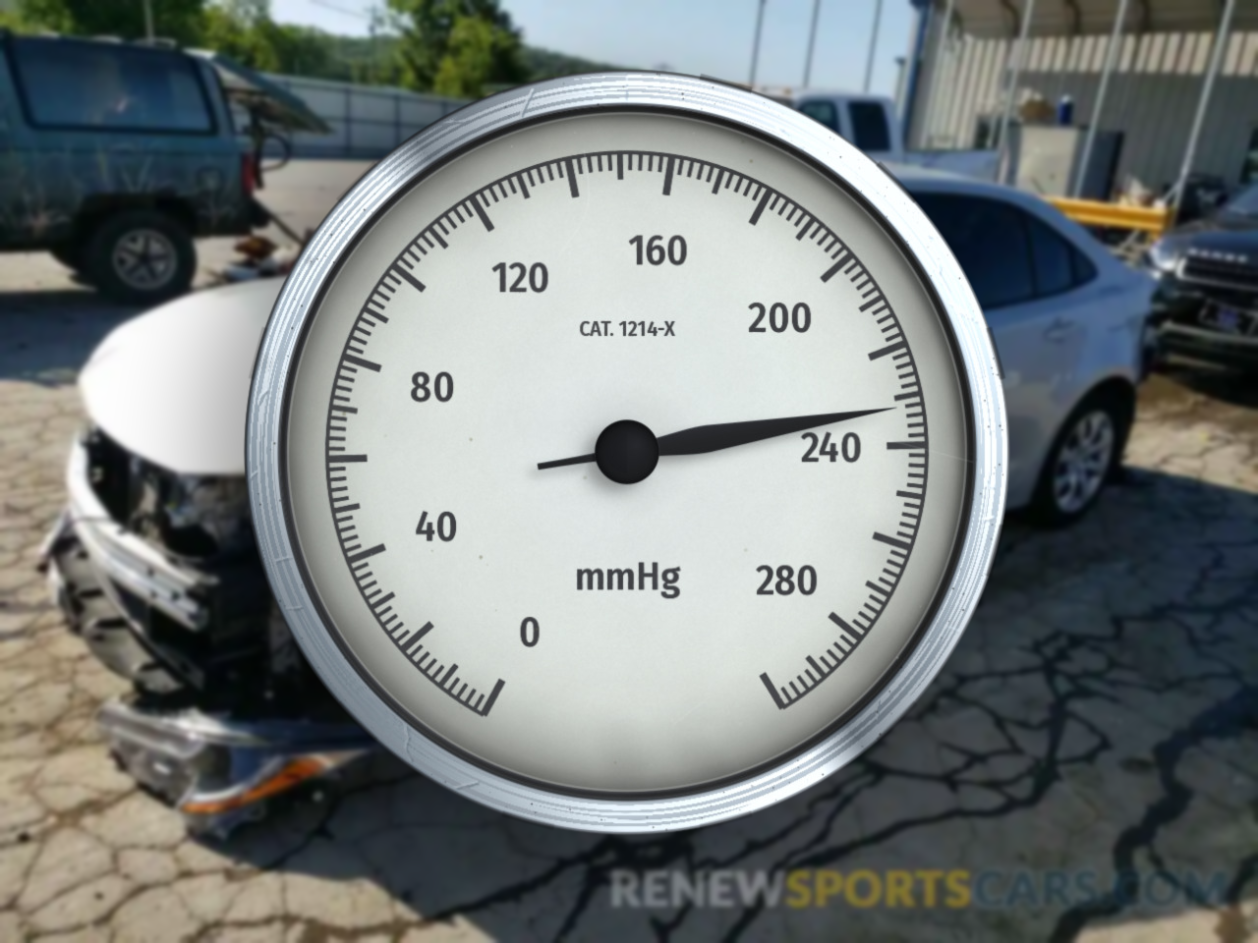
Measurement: 232 mmHg
